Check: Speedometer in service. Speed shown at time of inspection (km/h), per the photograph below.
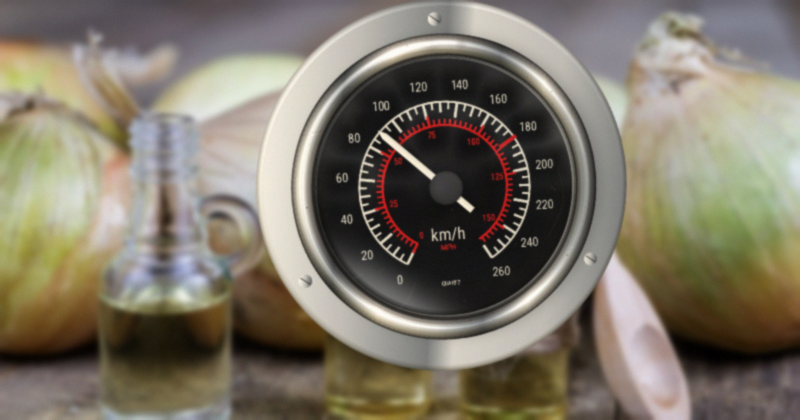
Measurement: 90 km/h
